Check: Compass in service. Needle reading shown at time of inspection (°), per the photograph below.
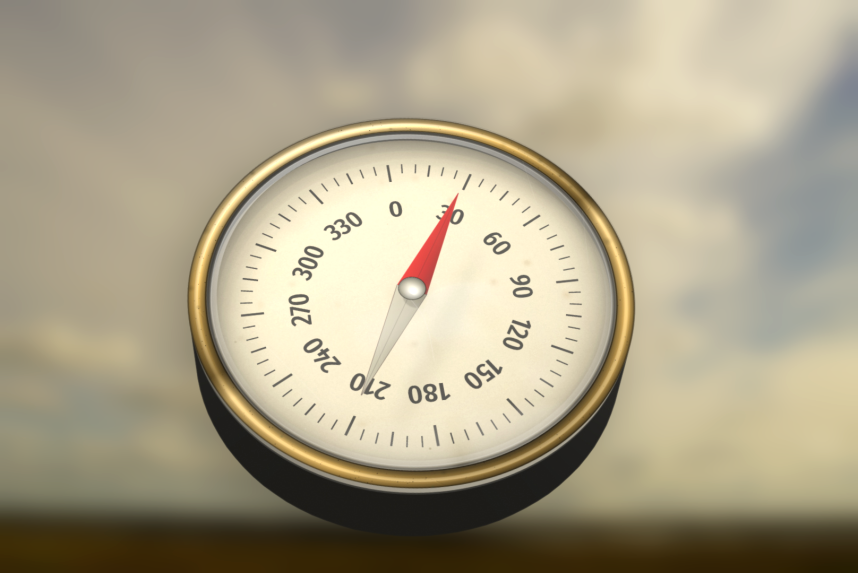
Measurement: 30 °
